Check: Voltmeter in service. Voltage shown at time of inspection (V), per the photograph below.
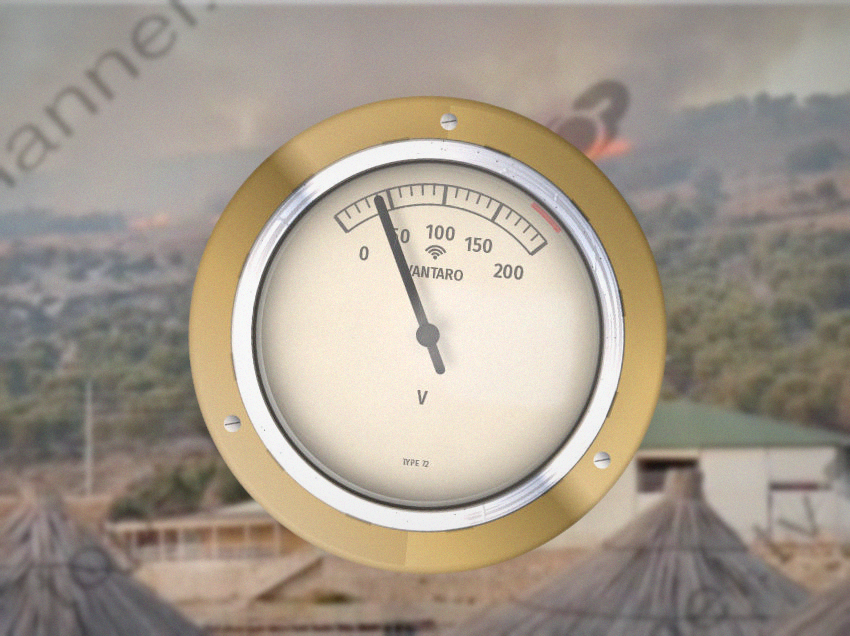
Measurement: 40 V
